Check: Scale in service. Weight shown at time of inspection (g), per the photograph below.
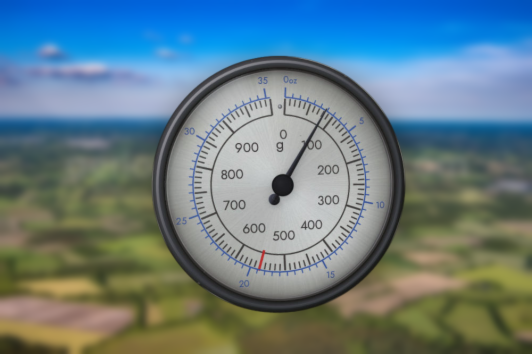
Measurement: 80 g
